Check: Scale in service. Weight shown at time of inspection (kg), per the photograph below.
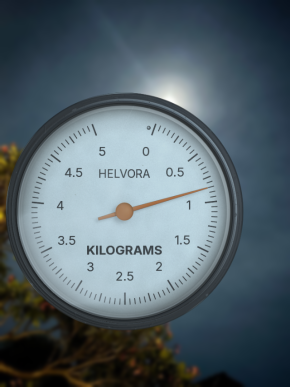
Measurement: 0.85 kg
